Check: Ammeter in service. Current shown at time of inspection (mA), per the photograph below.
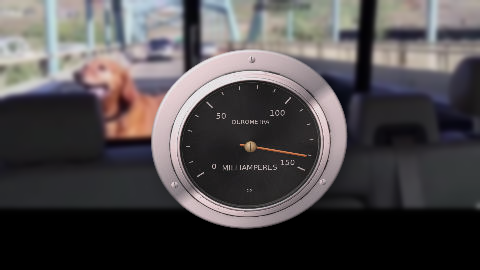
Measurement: 140 mA
